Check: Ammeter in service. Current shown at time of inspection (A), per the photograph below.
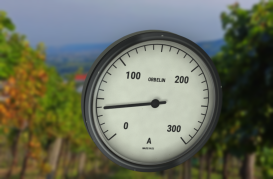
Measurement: 40 A
